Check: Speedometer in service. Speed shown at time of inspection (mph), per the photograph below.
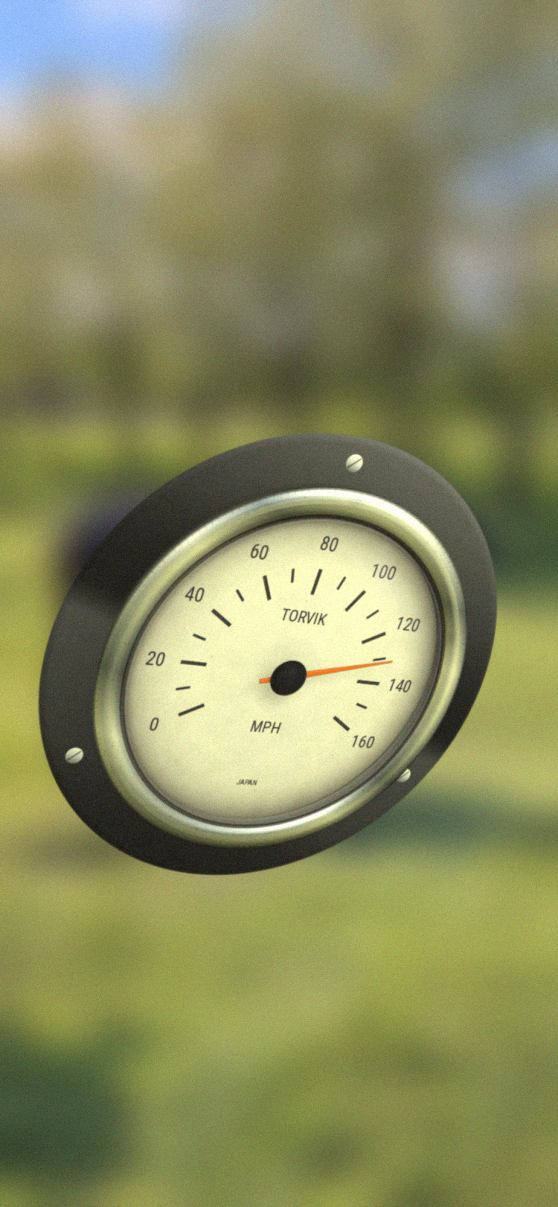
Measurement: 130 mph
